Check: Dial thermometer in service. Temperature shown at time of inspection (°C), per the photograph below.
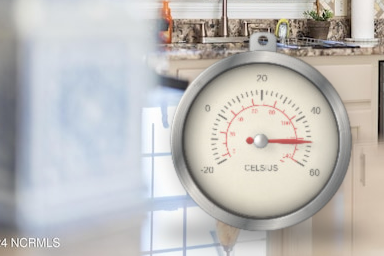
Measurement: 50 °C
